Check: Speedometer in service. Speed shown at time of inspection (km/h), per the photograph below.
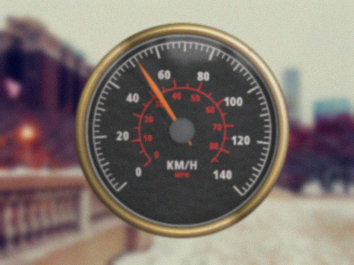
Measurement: 52 km/h
